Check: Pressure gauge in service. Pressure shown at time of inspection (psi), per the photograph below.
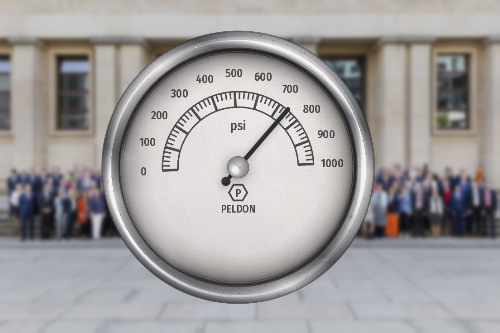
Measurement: 740 psi
